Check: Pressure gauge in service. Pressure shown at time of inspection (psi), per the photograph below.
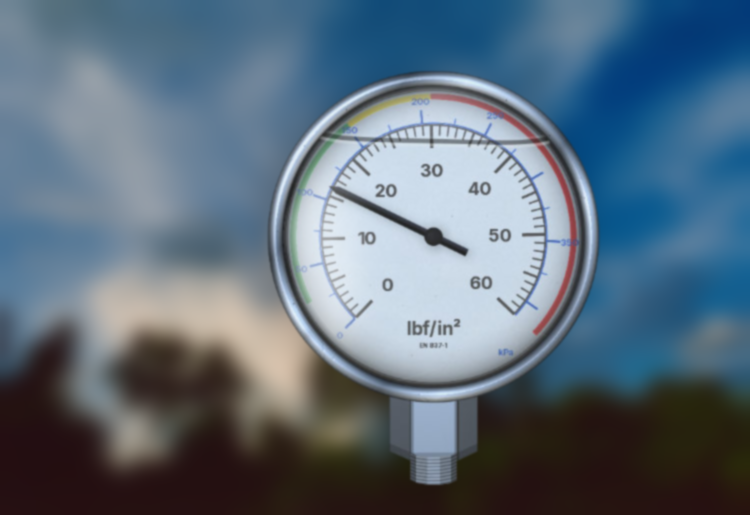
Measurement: 16 psi
